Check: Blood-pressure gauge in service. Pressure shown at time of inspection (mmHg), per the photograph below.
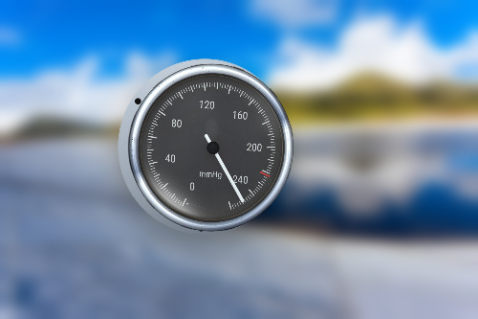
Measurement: 250 mmHg
